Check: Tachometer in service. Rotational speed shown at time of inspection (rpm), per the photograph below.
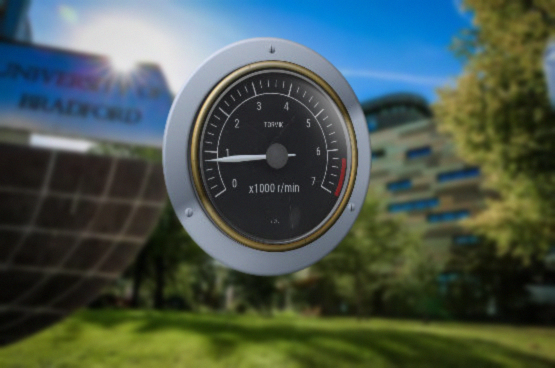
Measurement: 800 rpm
